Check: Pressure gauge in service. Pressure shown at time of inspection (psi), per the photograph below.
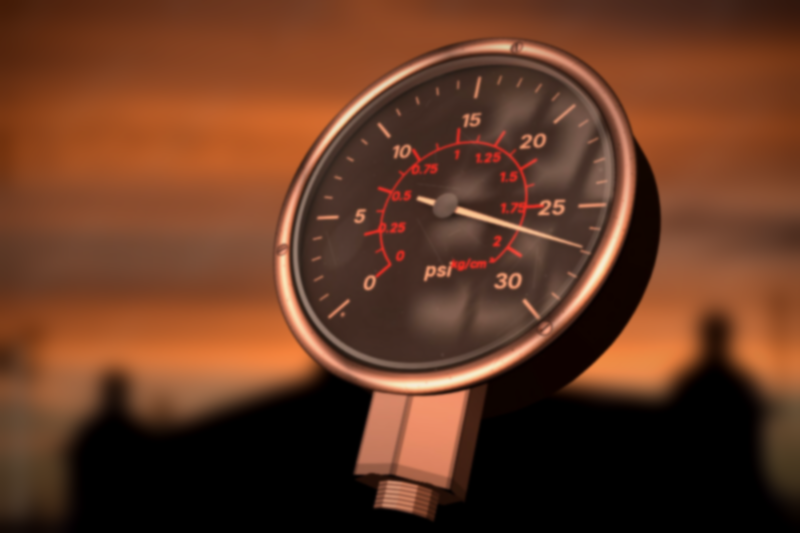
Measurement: 27 psi
